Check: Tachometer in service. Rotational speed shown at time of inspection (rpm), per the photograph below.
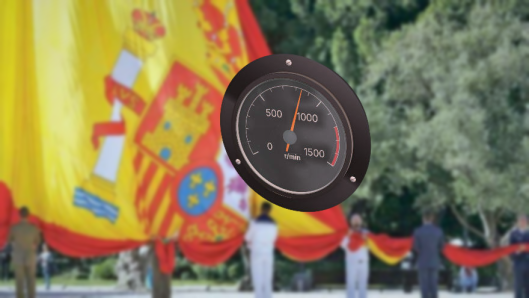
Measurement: 850 rpm
